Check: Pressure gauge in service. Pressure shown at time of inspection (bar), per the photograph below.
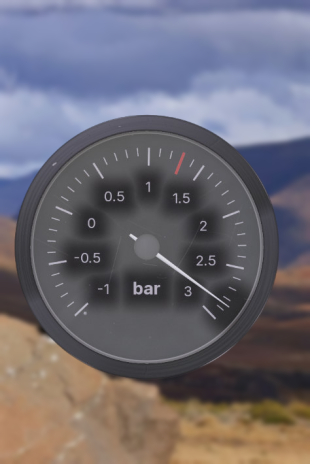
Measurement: 2.85 bar
